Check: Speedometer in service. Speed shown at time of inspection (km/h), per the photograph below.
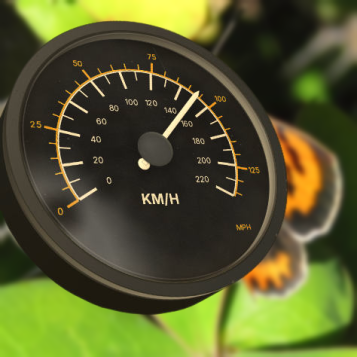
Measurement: 150 km/h
